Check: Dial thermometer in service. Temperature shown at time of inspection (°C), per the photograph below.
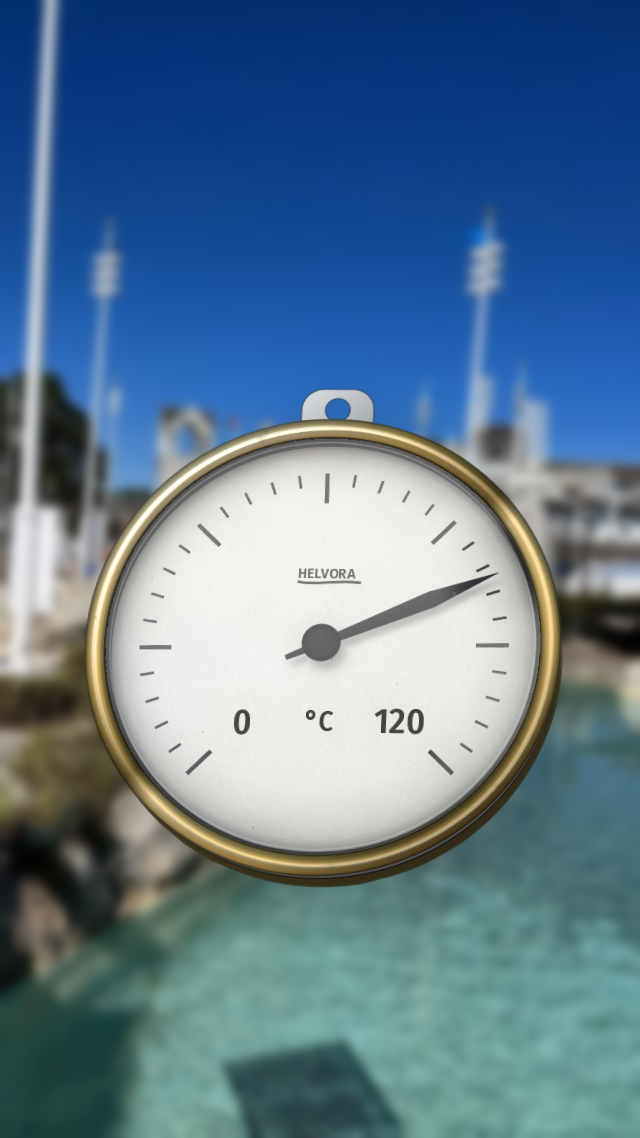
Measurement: 90 °C
